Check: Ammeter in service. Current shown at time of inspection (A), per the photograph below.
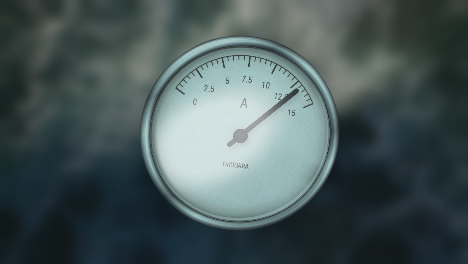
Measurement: 13 A
